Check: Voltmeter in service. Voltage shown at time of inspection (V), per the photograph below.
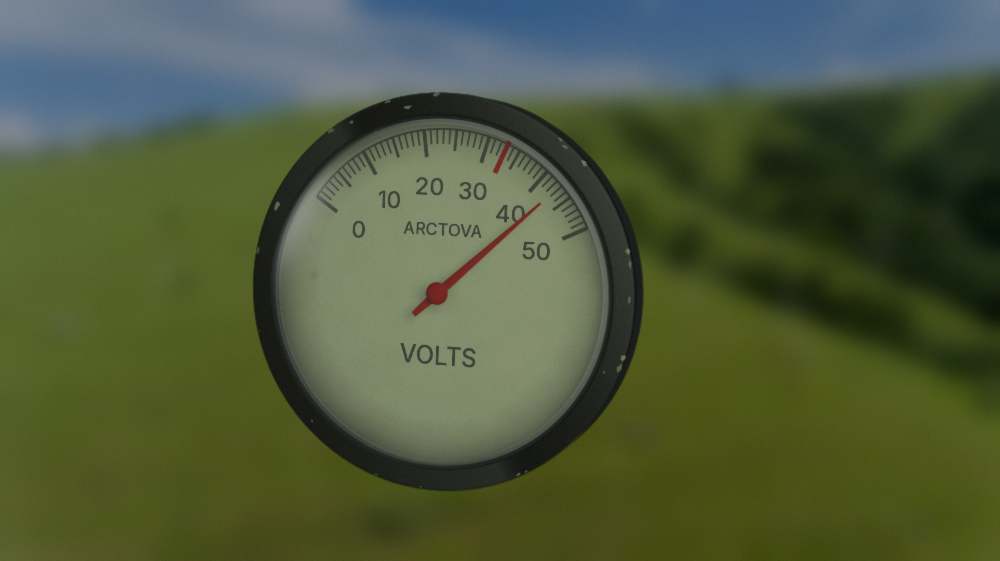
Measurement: 43 V
